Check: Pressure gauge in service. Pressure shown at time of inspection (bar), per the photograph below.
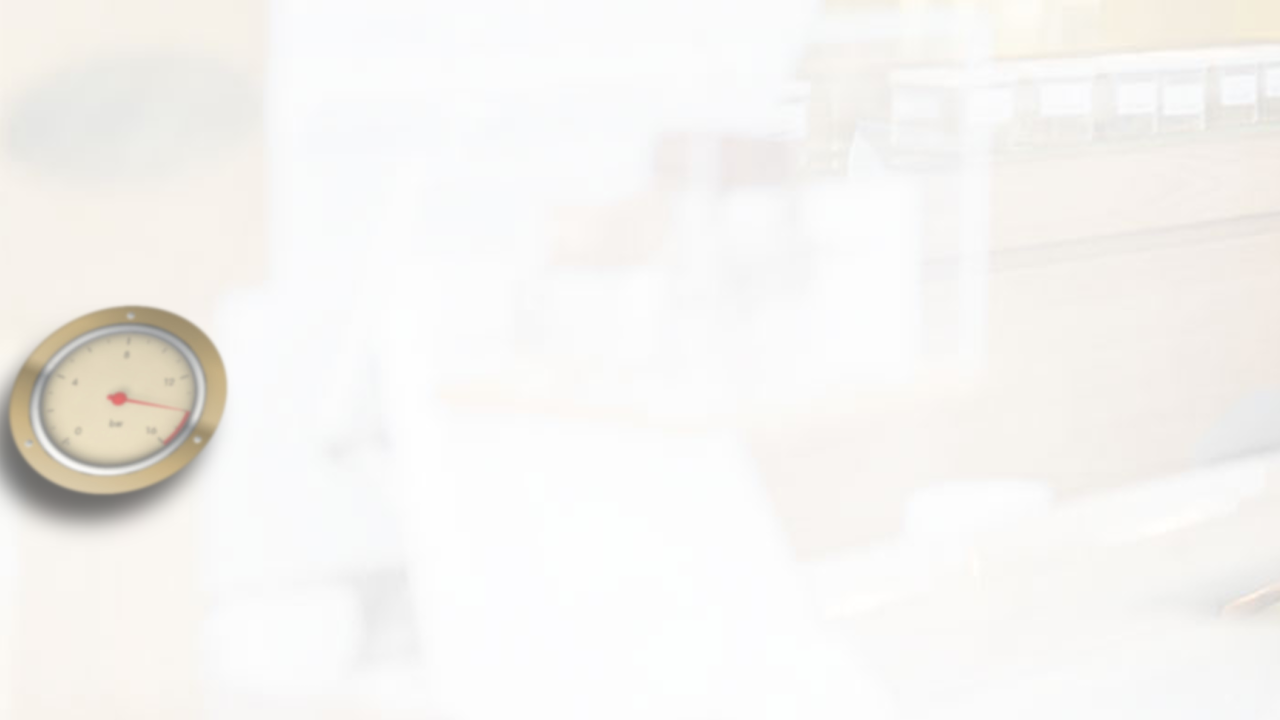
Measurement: 14 bar
